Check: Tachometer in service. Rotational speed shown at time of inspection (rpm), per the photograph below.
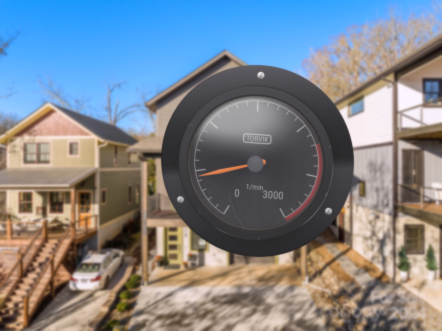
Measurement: 450 rpm
